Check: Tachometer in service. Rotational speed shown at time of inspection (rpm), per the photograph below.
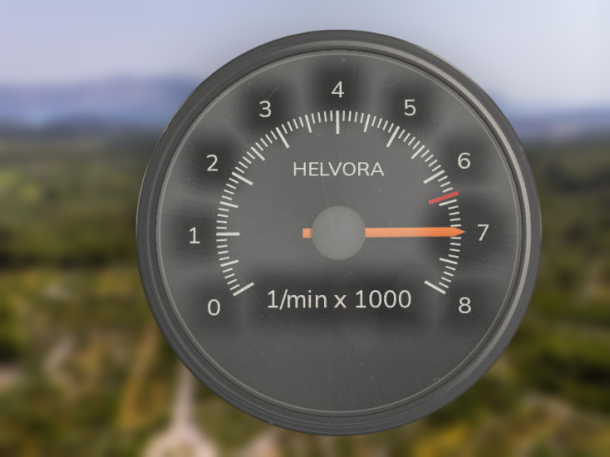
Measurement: 7000 rpm
